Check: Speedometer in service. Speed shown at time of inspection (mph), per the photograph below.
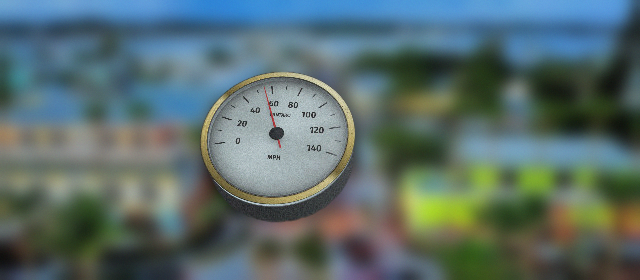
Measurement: 55 mph
